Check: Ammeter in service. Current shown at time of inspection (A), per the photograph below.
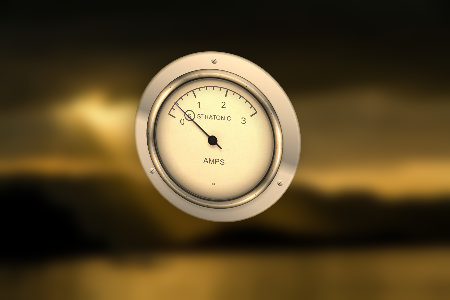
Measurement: 0.4 A
